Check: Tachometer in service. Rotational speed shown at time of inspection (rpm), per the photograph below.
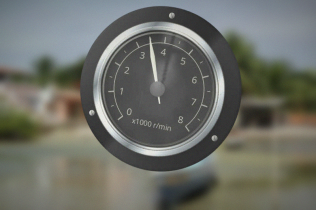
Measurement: 3500 rpm
